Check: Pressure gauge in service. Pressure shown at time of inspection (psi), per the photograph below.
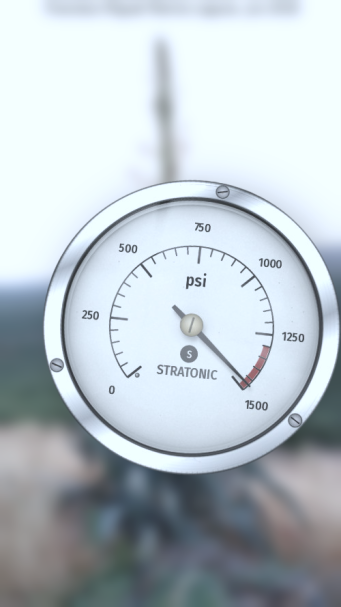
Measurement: 1475 psi
